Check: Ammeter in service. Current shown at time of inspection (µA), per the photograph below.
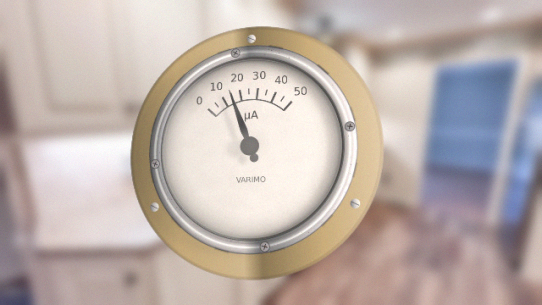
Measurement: 15 µA
